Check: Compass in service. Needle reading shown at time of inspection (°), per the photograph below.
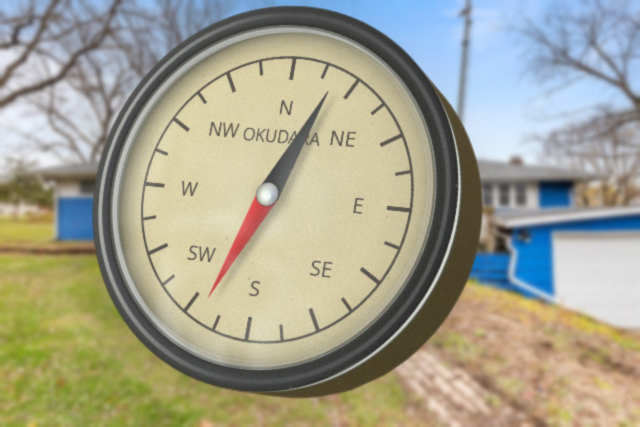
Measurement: 202.5 °
